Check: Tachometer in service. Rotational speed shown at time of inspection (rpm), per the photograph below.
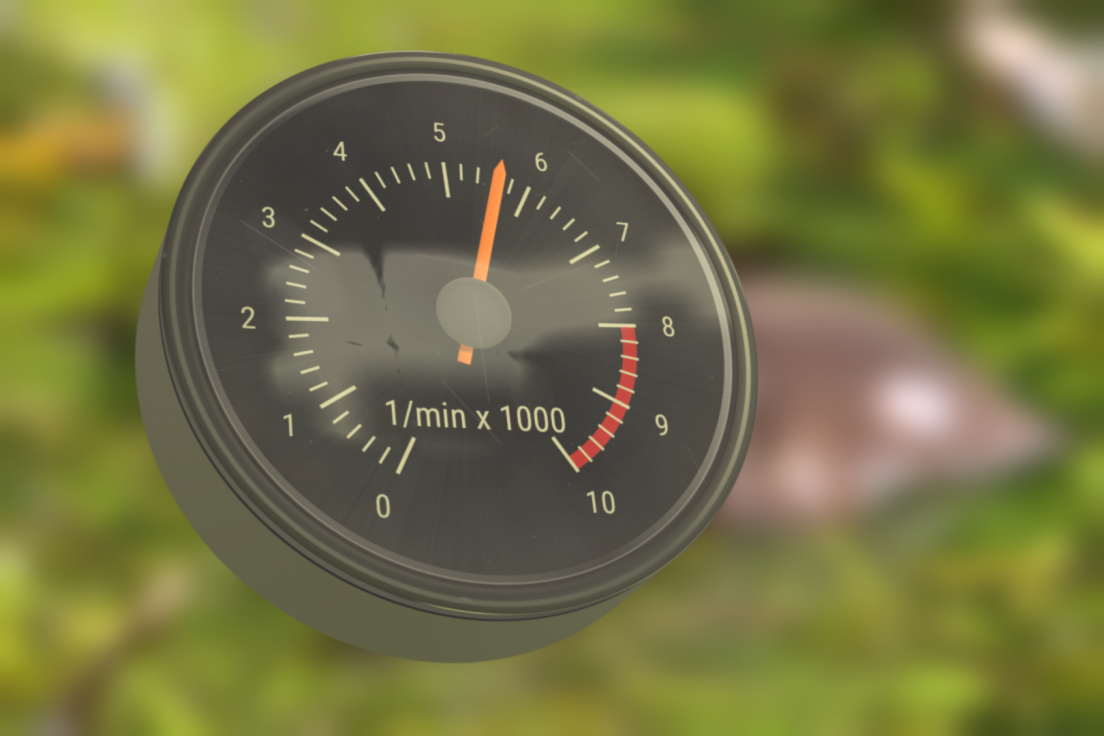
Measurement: 5600 rpm
